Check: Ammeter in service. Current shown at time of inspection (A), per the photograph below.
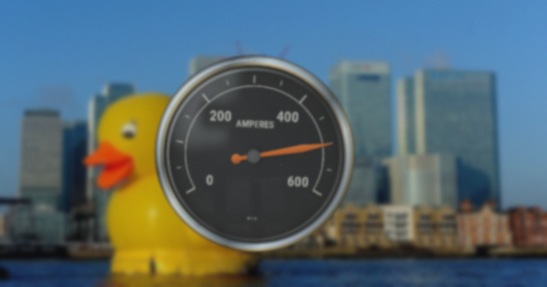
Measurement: 500 A
